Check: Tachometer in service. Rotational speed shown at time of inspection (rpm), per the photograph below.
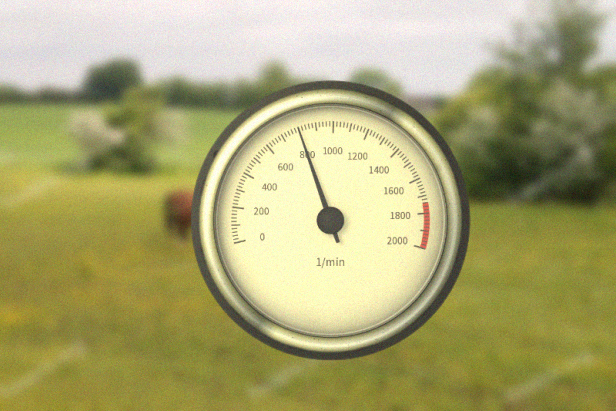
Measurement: 800 rpm
